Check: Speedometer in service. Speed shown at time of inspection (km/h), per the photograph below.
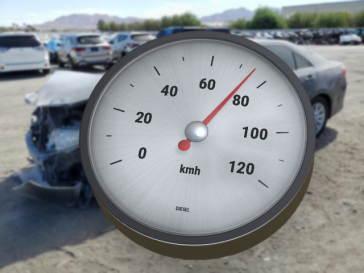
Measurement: 75 km/h
